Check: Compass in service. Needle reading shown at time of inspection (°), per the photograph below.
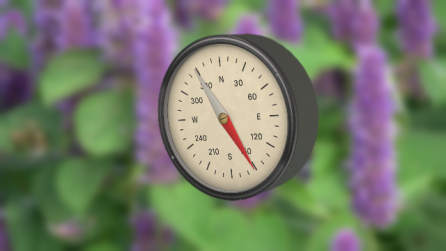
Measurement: 150 °
